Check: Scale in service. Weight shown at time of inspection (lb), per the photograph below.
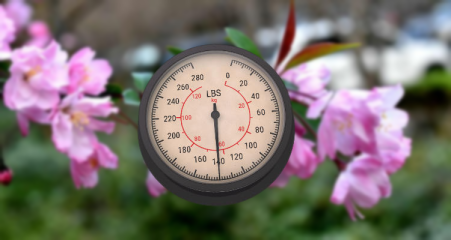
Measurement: 140 lb
